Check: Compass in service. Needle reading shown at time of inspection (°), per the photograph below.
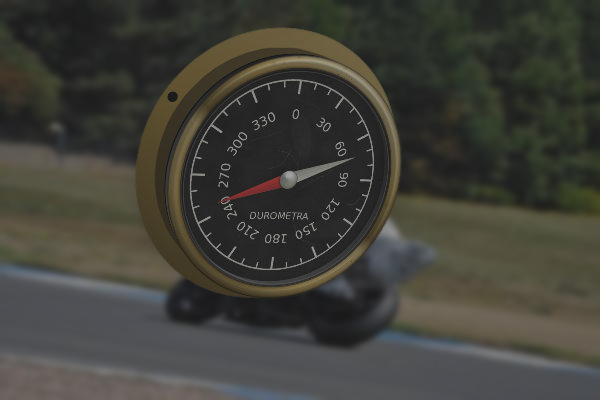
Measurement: 250 °
